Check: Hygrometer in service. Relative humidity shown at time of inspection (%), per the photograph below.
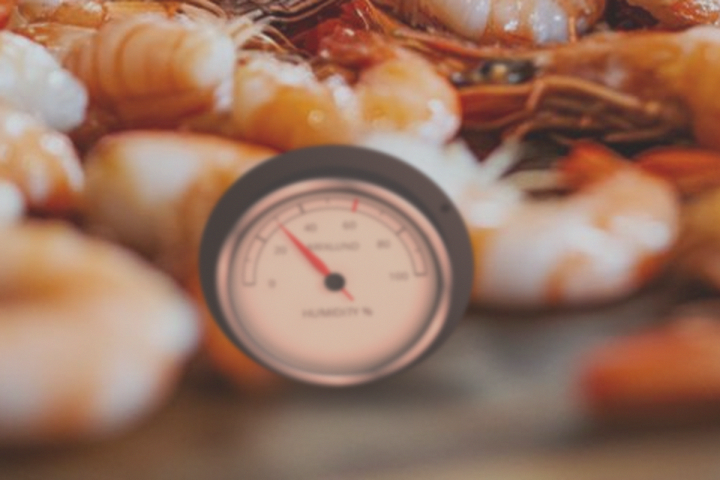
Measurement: 30 %
